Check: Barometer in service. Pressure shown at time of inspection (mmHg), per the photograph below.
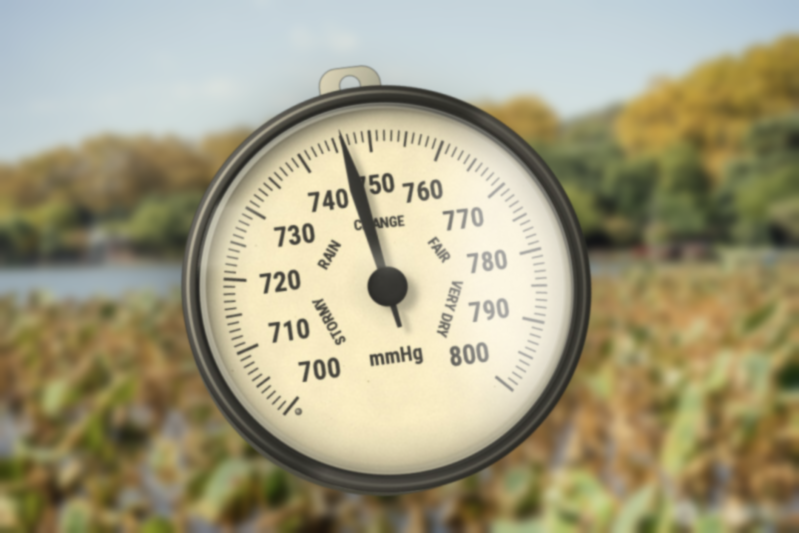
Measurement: 746 mmHg
